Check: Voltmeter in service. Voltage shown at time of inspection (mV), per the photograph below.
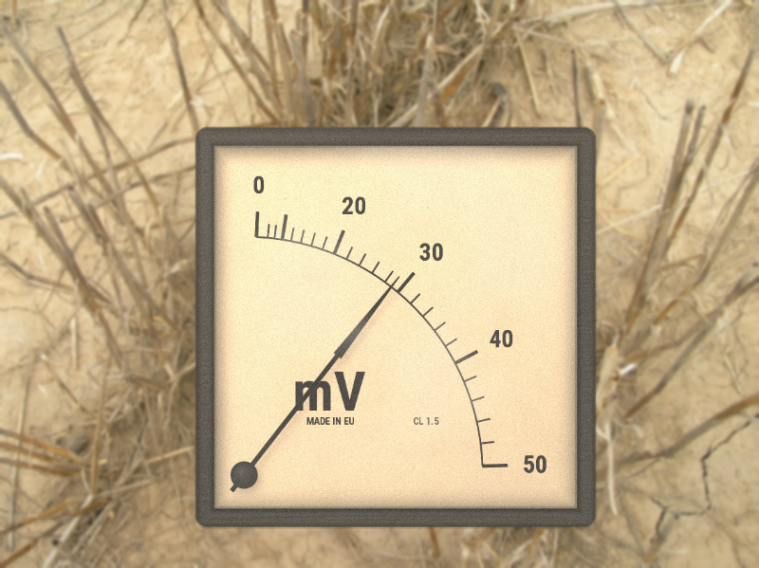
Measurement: 29 mV
